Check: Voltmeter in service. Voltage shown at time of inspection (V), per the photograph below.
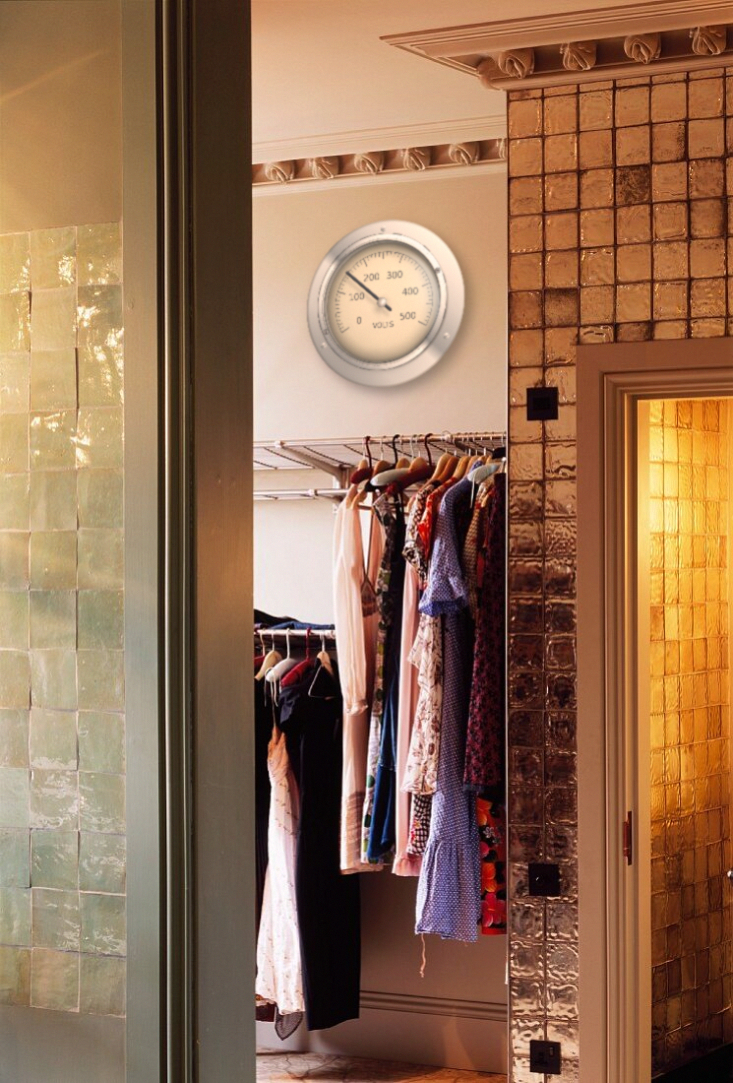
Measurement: 150 V
